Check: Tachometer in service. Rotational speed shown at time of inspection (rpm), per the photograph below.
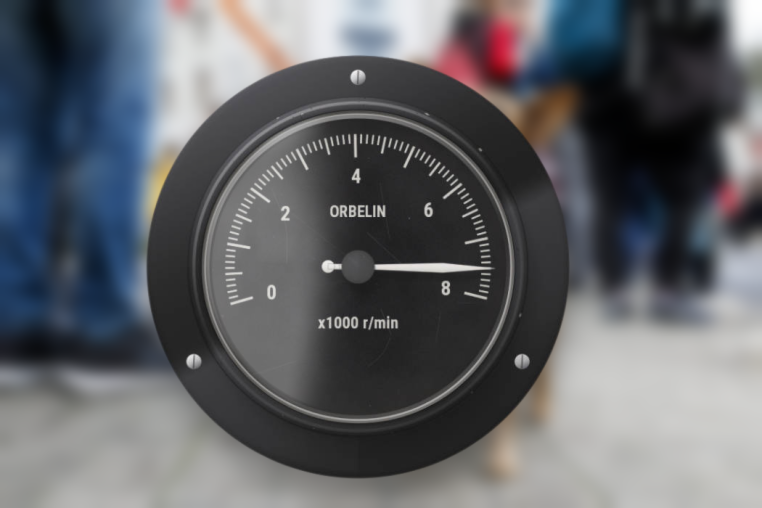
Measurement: 7500 rpm
